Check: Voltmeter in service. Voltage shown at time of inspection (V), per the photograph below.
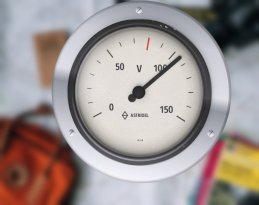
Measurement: 105 V
